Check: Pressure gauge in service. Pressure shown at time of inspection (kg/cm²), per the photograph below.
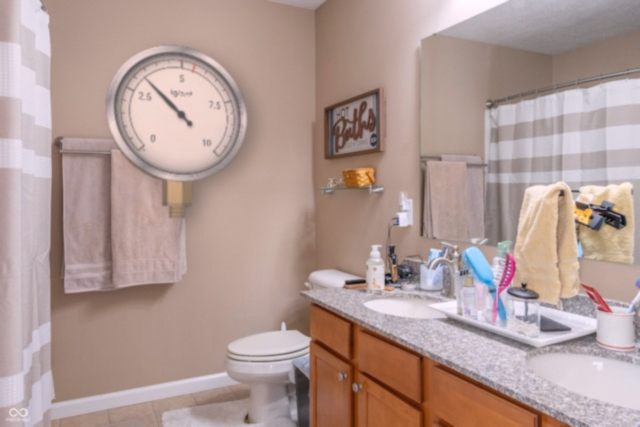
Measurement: 3.25 kg/cm²
